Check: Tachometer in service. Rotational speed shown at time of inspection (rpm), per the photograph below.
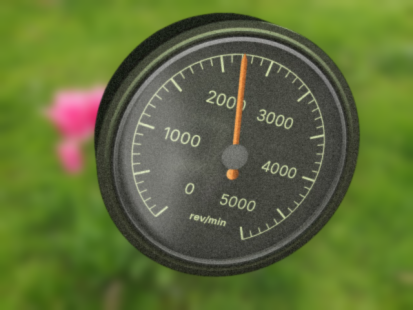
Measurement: 2200 rpm
